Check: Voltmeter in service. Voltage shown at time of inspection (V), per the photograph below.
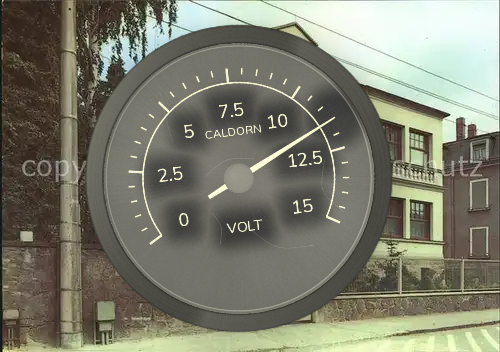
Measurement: 11.5 V
